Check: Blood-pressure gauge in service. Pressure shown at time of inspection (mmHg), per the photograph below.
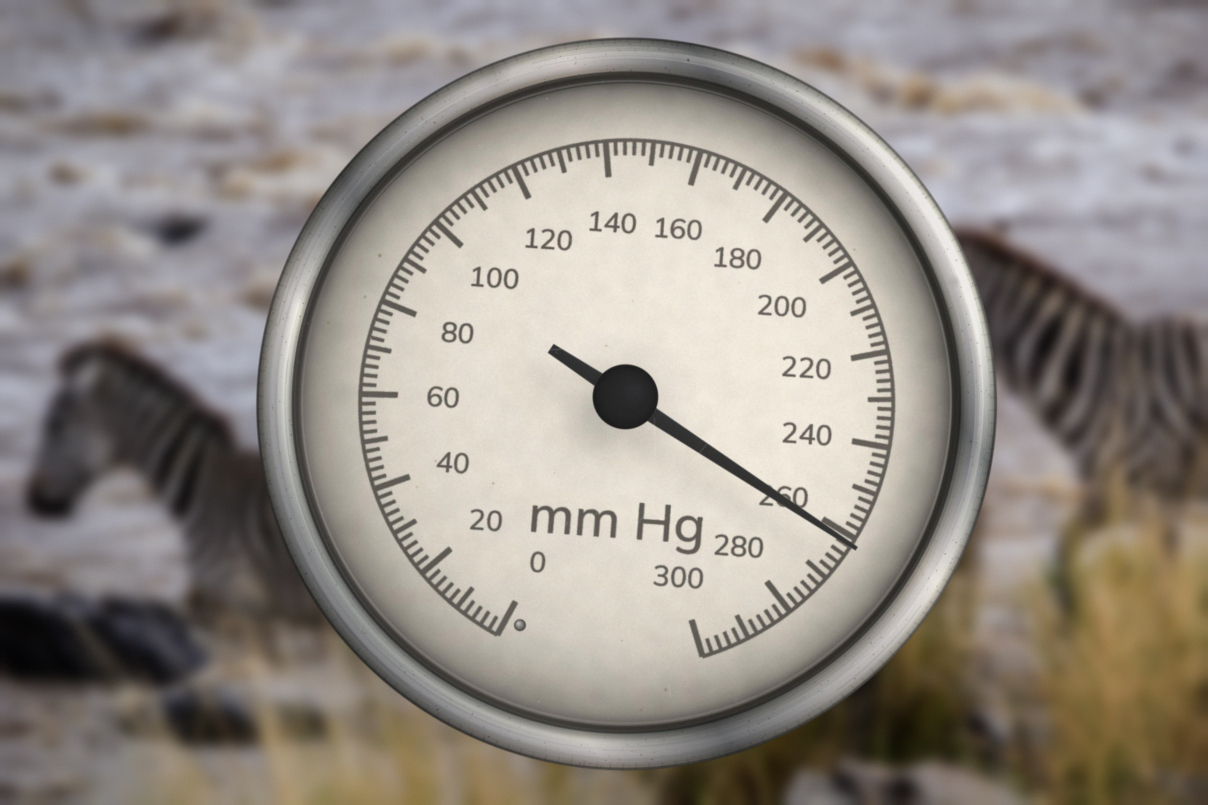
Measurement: 262 mmHg
